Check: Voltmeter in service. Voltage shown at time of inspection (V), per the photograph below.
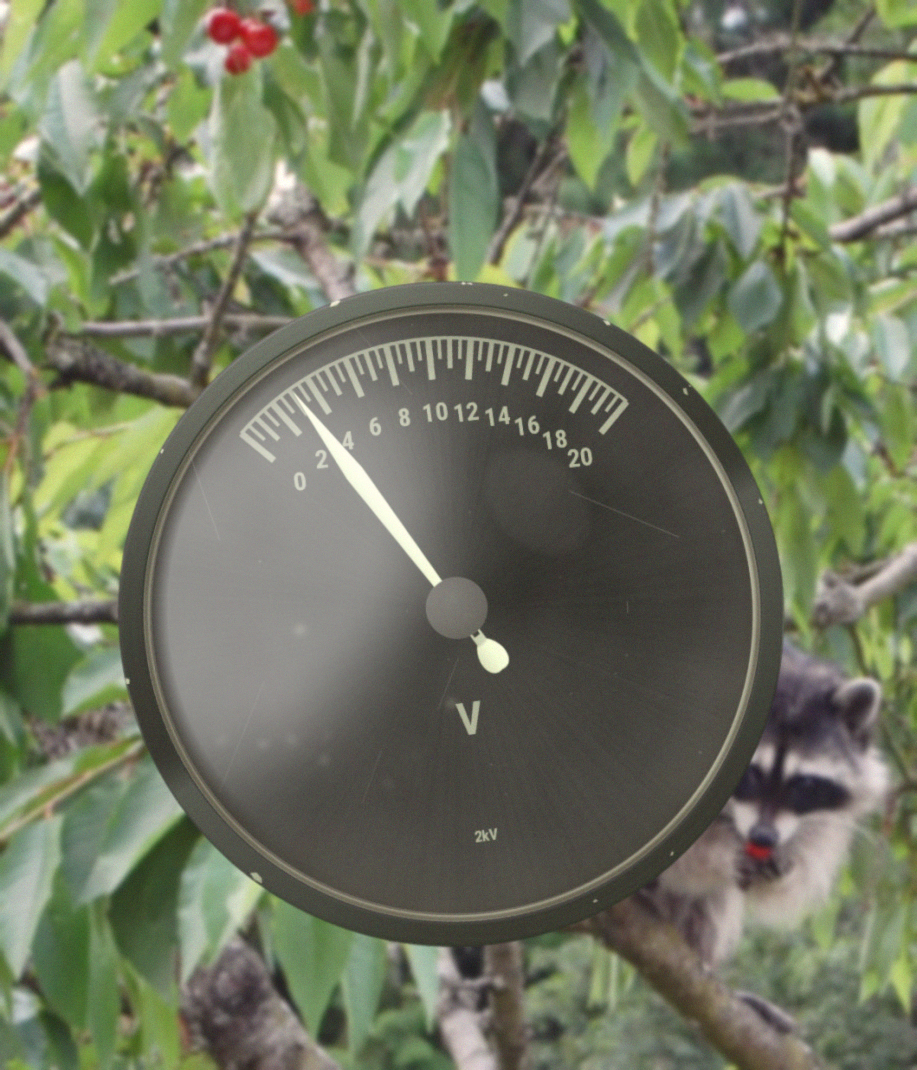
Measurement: 3 V
